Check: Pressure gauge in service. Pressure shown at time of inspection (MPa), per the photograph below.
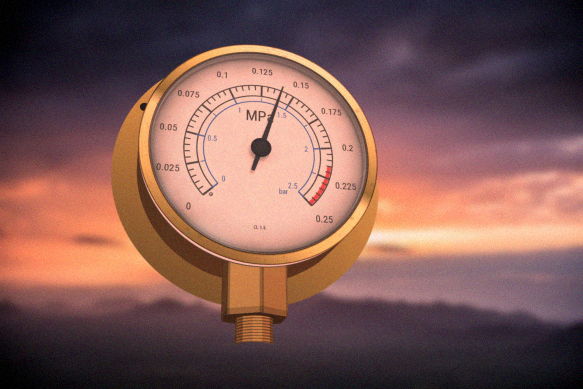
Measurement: 0.14 MPa
